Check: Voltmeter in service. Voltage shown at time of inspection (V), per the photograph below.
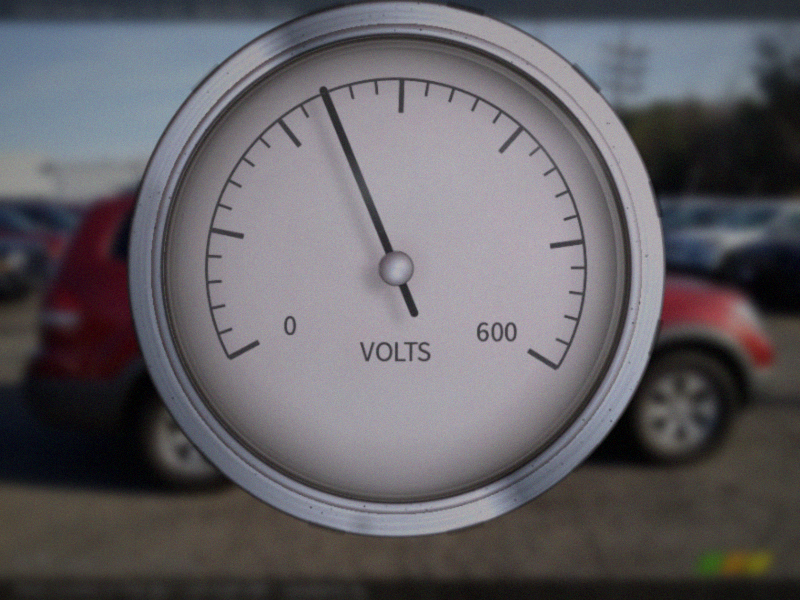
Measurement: 240 V
